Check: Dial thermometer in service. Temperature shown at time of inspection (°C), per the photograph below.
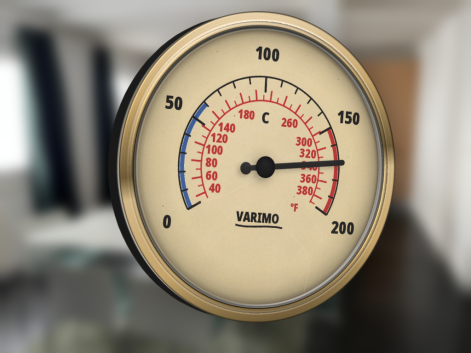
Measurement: 170 °C
